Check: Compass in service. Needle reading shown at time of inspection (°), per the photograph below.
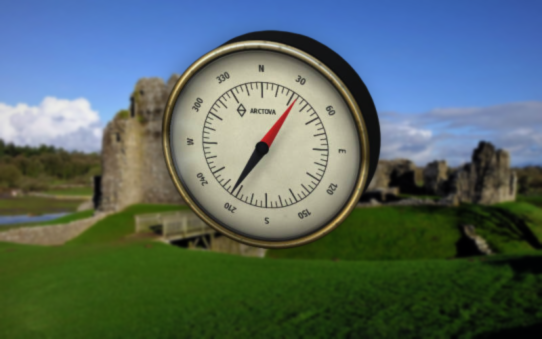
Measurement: 35 °
